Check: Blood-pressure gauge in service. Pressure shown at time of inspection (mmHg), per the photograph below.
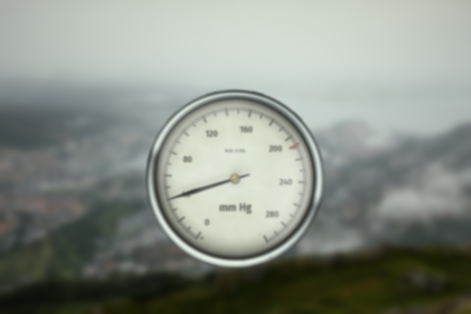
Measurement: 40 mmHg
